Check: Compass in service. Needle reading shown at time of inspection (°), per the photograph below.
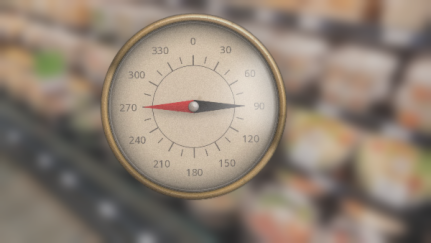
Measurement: 270 °
